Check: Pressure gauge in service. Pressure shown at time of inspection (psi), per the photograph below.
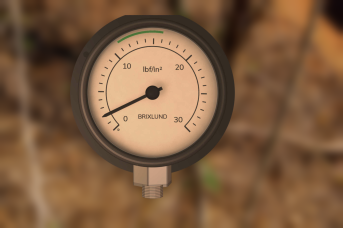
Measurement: 2 psi
